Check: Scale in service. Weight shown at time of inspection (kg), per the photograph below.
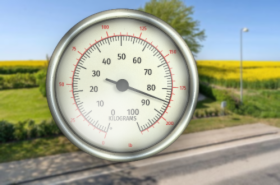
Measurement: 85 kg
